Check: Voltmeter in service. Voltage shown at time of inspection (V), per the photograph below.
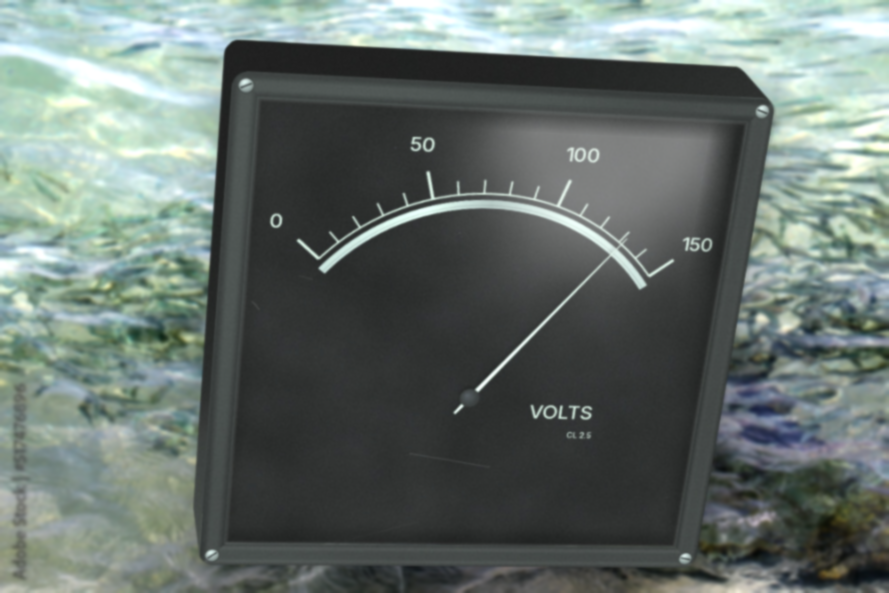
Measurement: 130 V
